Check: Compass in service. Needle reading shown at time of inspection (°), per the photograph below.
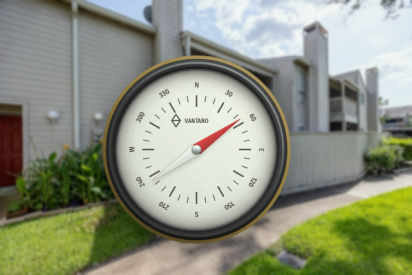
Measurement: 55 °
